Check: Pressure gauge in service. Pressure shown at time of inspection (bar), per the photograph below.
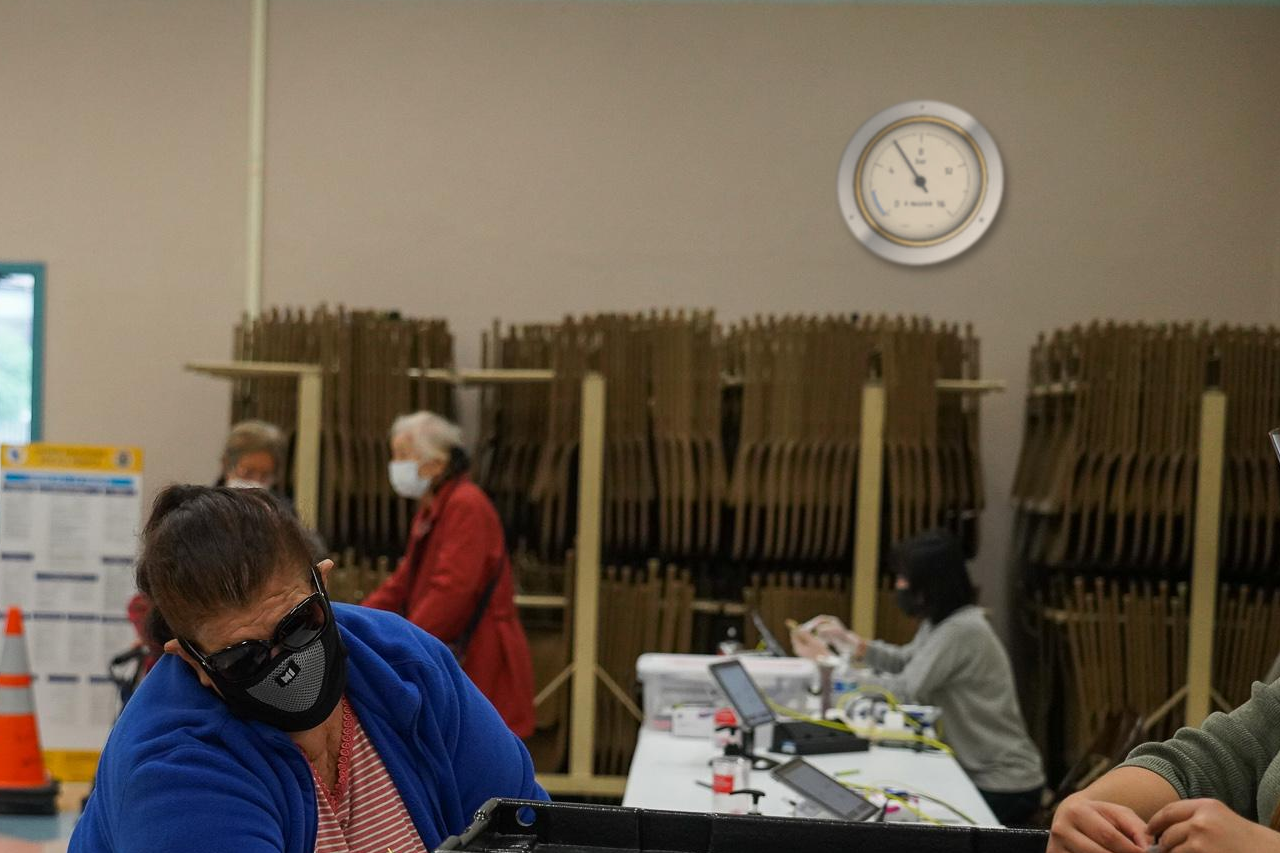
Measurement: 6 bar
